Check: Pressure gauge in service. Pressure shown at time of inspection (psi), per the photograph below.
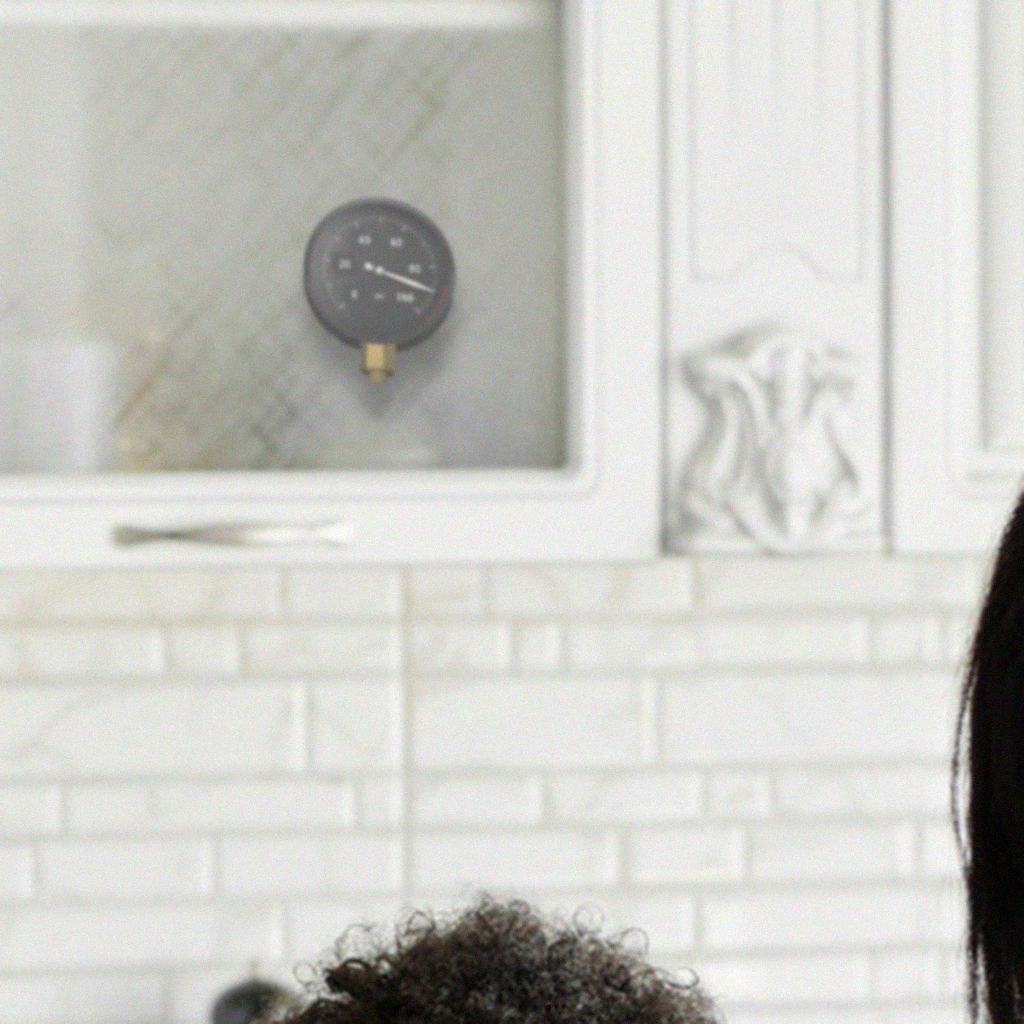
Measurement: 90 psi
